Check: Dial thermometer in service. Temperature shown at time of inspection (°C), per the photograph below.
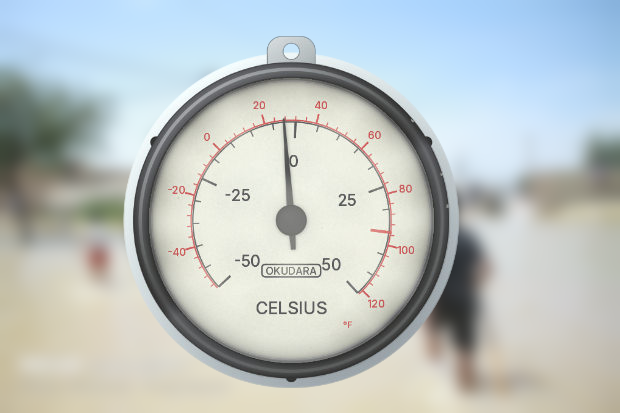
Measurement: -2.5 °C
